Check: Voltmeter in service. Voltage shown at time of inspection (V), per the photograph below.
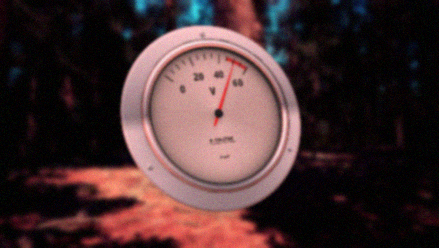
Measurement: 50 V
